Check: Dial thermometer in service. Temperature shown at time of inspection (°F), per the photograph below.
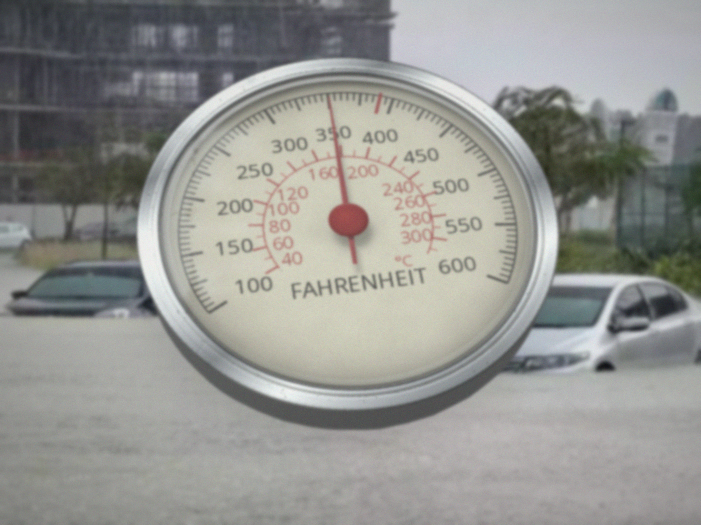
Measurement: 350 °F
